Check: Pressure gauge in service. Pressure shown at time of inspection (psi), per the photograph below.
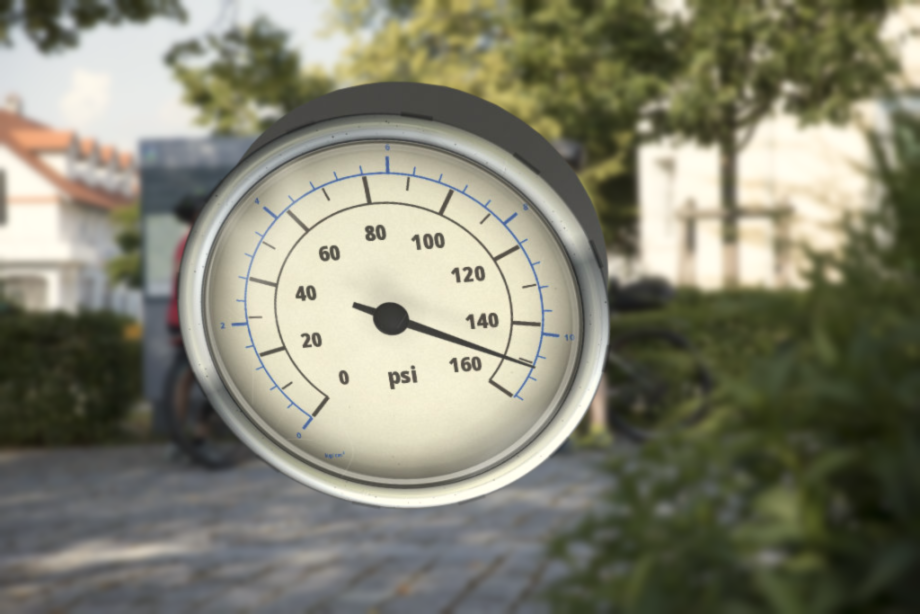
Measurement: 150 psi
